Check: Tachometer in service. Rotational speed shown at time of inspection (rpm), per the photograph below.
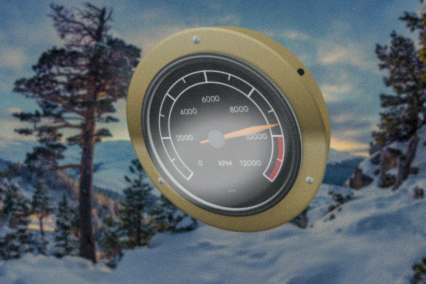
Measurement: 9500 rpm
